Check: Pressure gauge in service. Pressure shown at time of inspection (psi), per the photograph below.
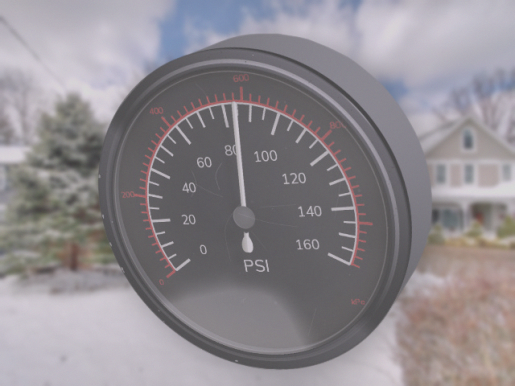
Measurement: 85 psi
